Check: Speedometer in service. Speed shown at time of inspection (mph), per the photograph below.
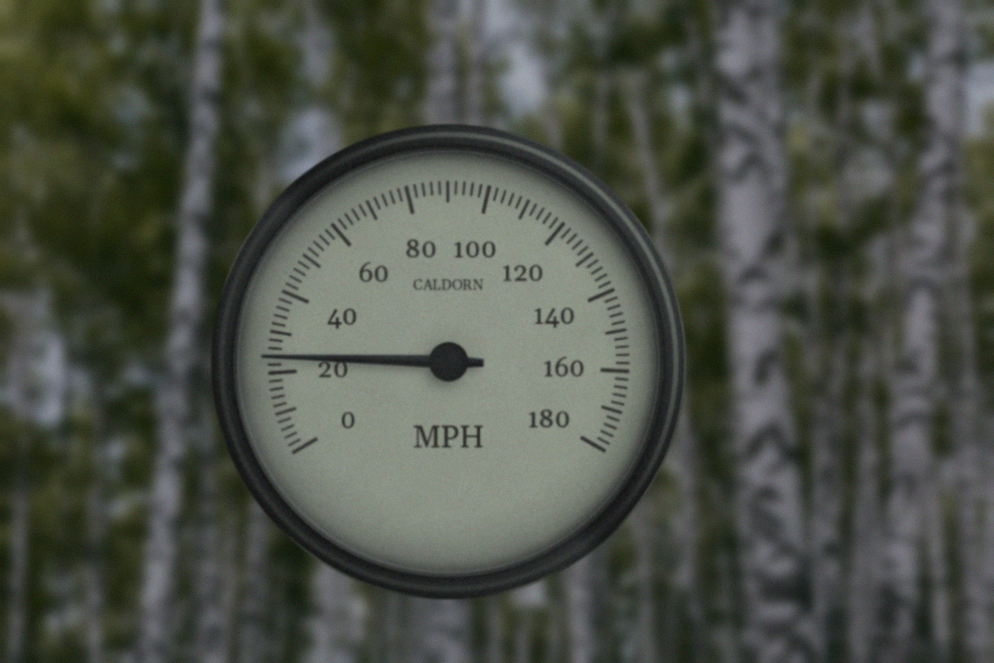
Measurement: 24 mph
